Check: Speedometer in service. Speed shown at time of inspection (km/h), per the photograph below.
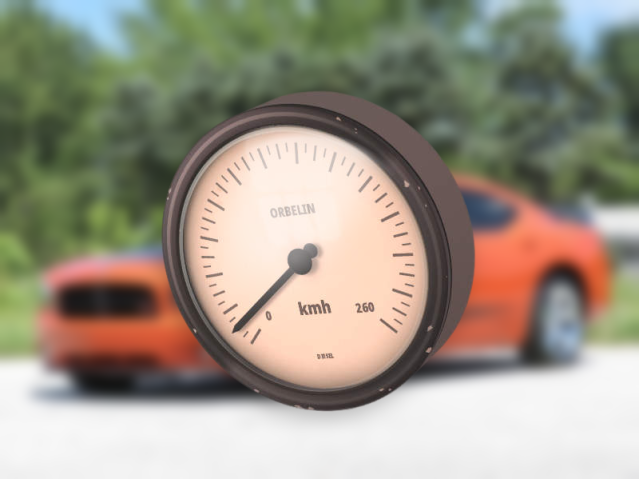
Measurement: 10 km/h
